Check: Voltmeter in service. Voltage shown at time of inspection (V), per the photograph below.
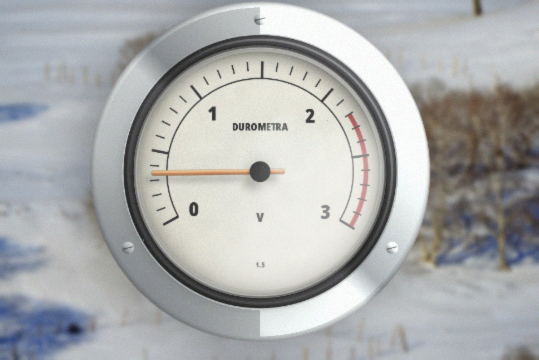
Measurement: 0.35 V
